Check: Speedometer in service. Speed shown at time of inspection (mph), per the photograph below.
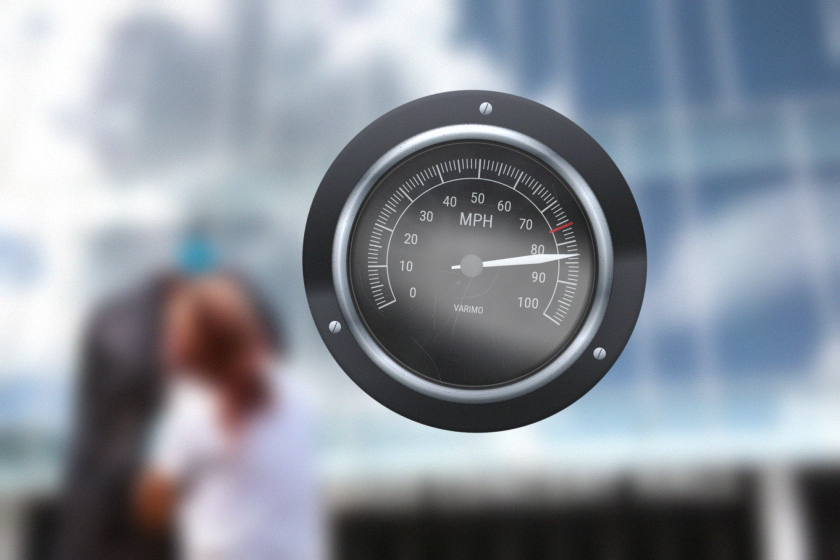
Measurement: 83 mph
